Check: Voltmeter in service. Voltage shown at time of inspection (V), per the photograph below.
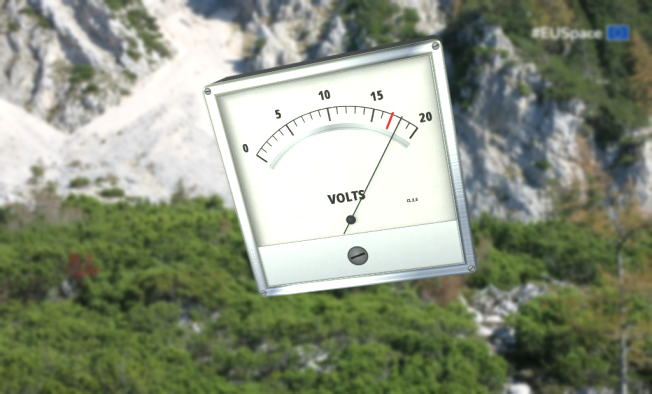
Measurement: 18 V
